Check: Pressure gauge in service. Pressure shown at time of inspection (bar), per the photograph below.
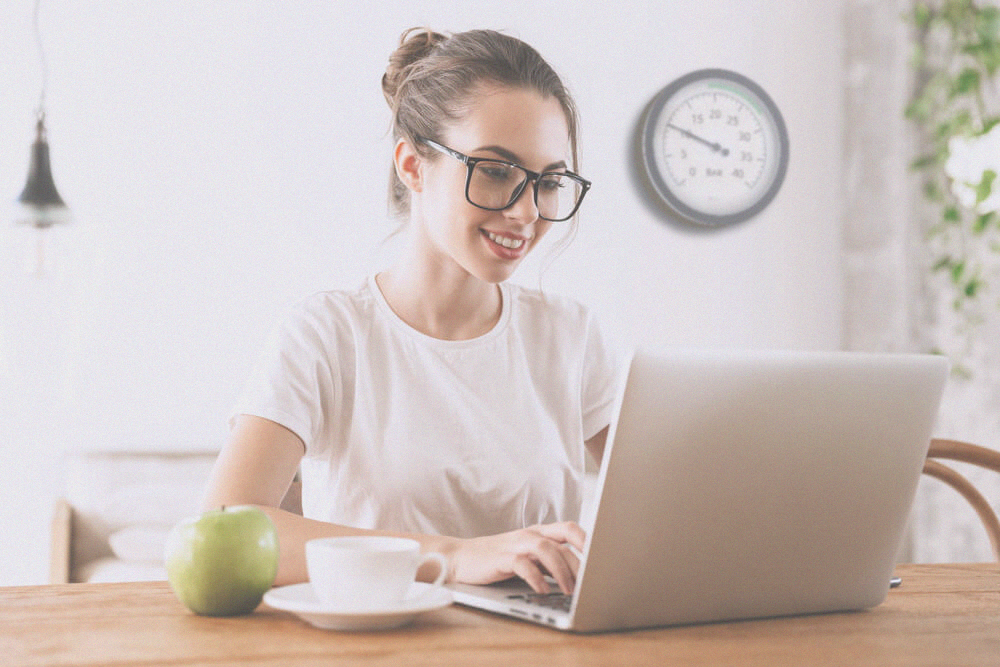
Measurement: 10 bar
